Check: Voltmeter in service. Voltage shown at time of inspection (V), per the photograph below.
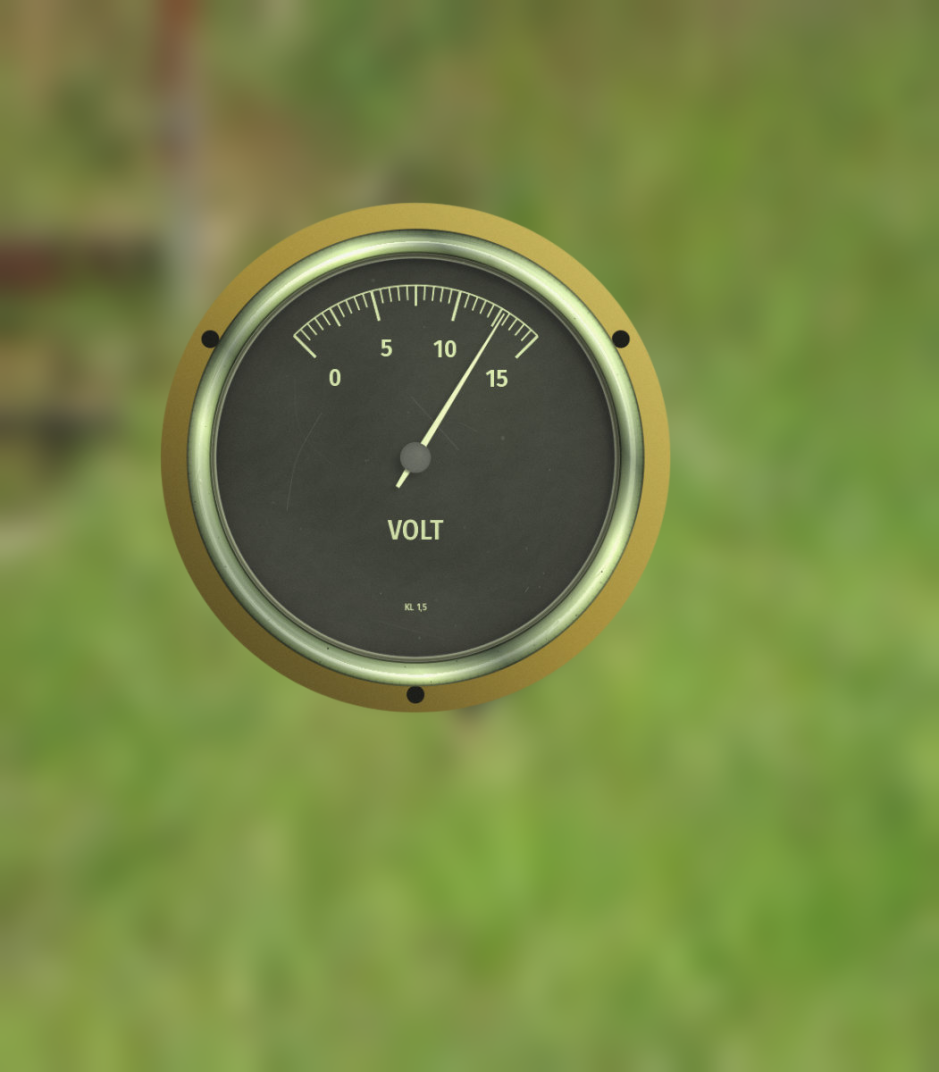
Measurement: 12.75 V
